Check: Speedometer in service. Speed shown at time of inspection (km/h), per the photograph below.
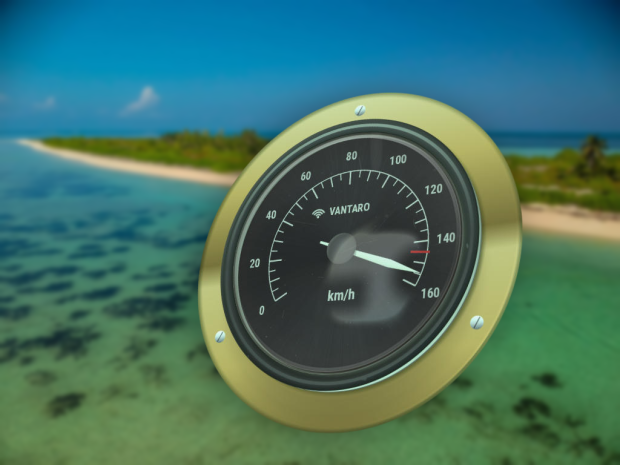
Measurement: 155 km/h
